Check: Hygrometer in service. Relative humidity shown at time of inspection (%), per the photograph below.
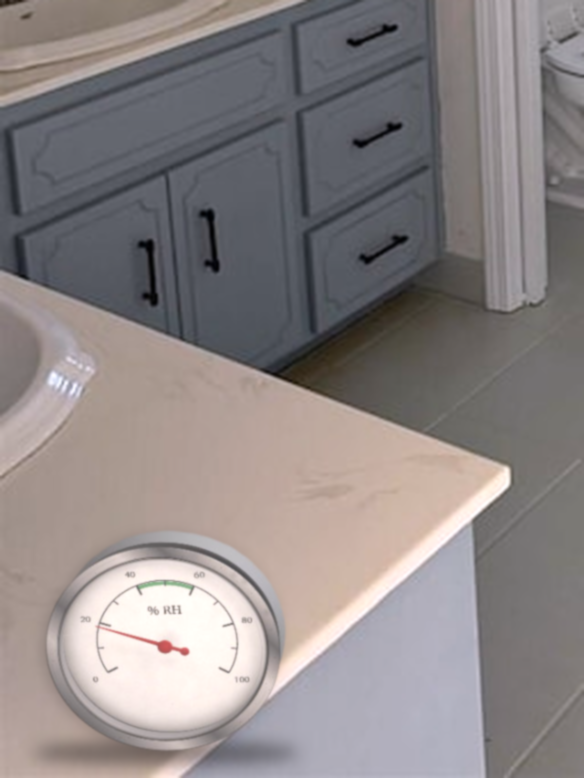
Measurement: 20 %
